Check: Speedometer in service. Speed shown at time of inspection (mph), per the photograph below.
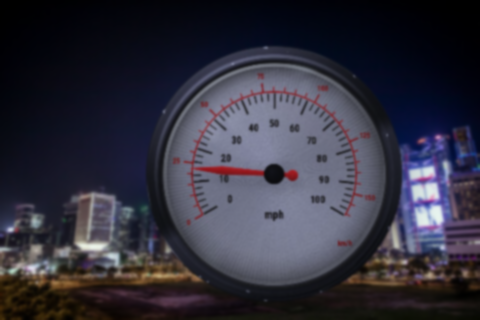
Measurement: 14 mph
